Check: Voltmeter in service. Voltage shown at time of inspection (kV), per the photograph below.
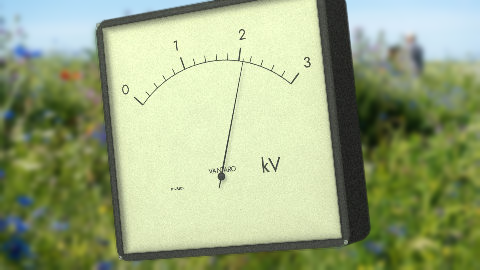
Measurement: 2.1 kV
